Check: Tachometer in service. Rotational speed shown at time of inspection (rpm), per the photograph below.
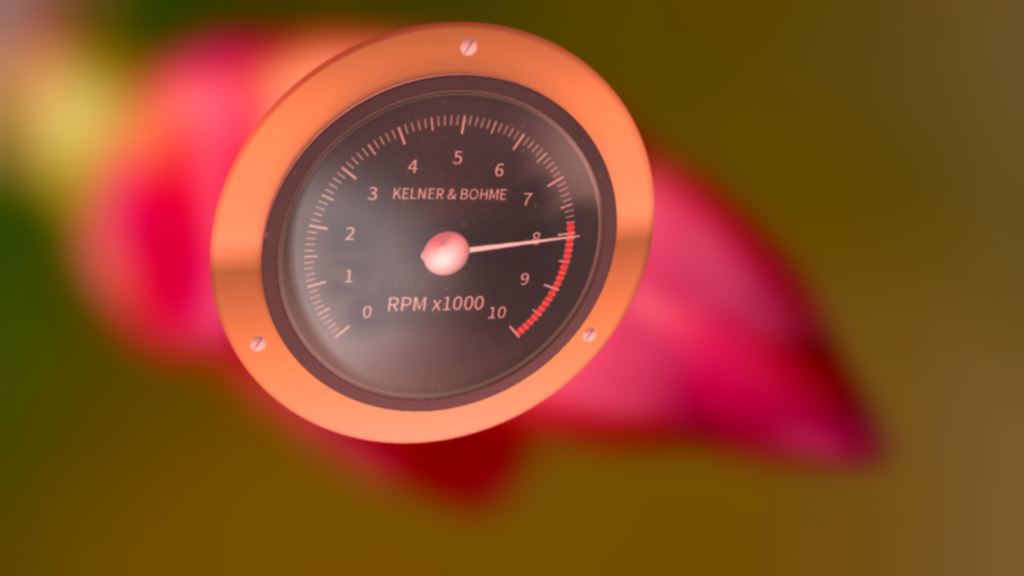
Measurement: 8000 rpm
